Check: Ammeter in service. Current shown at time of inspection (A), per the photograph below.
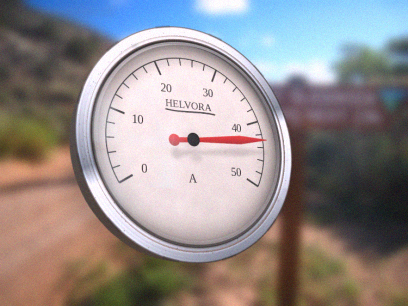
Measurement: 43 A
